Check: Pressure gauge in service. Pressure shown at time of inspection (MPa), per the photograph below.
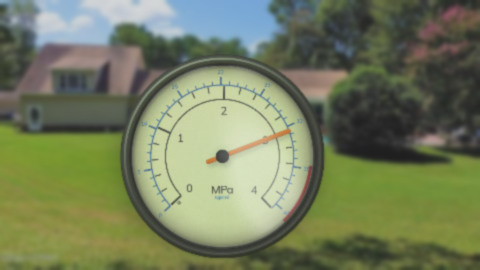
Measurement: 3 MPa
